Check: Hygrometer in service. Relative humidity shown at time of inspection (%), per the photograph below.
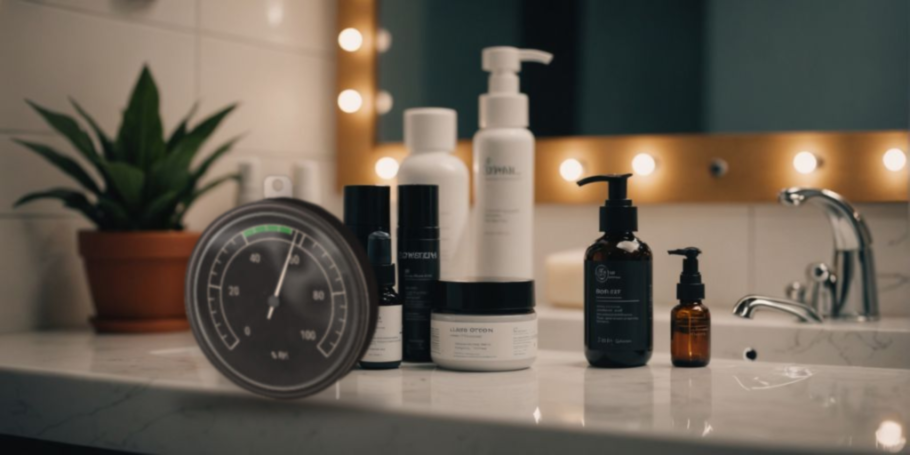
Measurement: 58 %
